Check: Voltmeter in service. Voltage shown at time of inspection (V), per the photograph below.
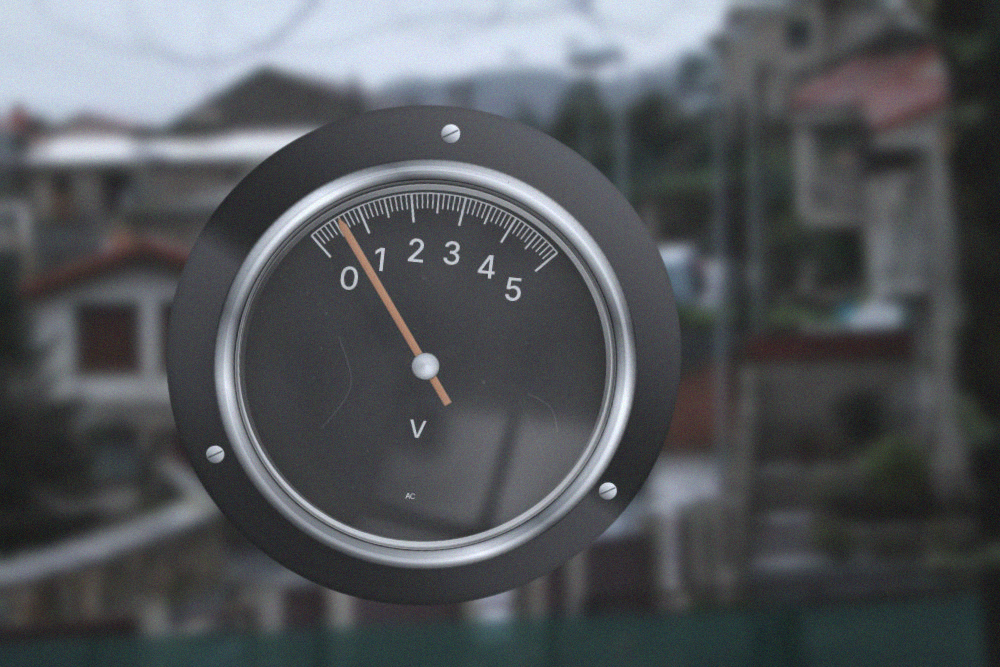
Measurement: 0.6 V
